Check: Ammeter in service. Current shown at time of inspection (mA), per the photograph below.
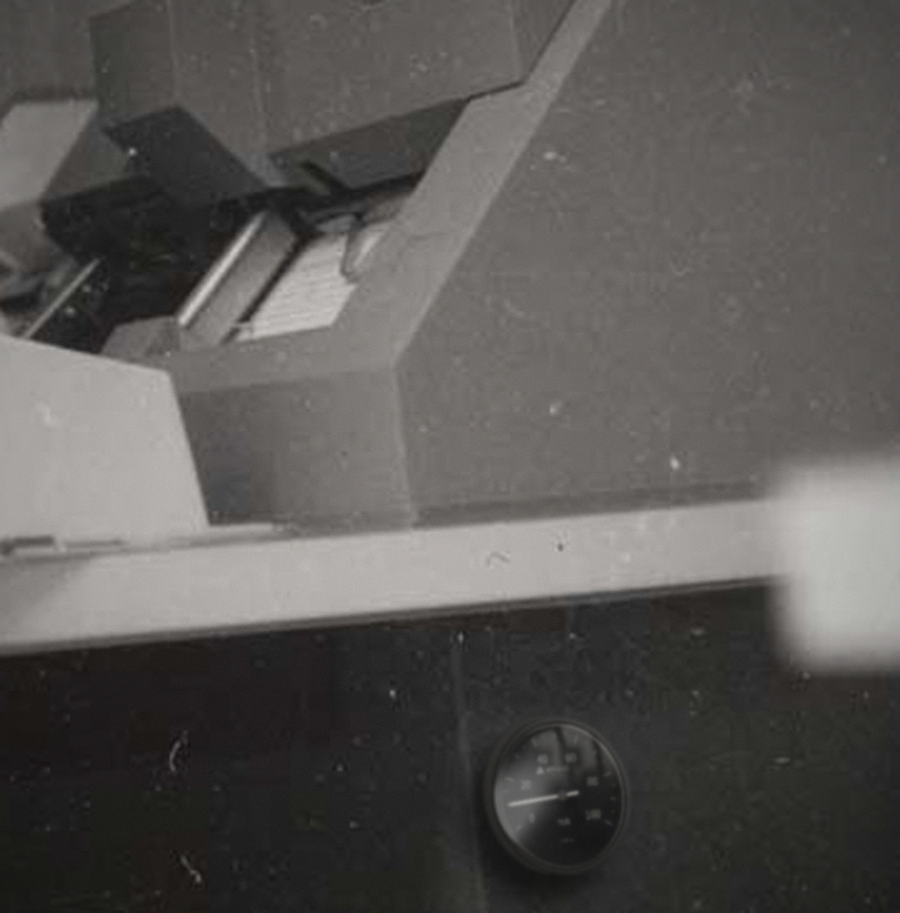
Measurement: 10 mA
